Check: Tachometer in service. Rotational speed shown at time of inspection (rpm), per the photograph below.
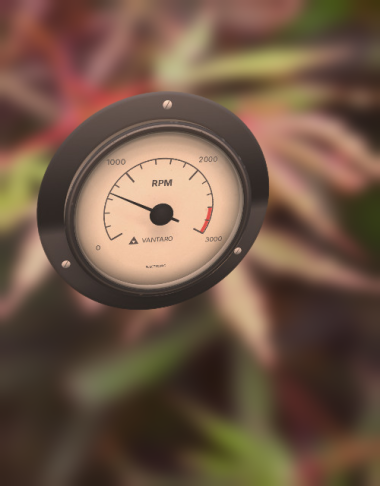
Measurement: 700 rpm
